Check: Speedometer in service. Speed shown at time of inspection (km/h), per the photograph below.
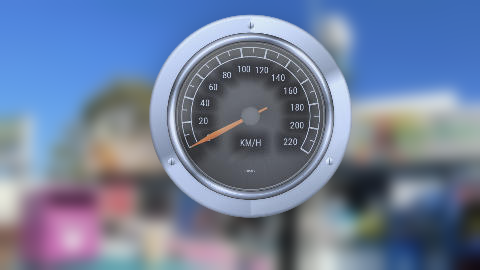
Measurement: 0 km/h
